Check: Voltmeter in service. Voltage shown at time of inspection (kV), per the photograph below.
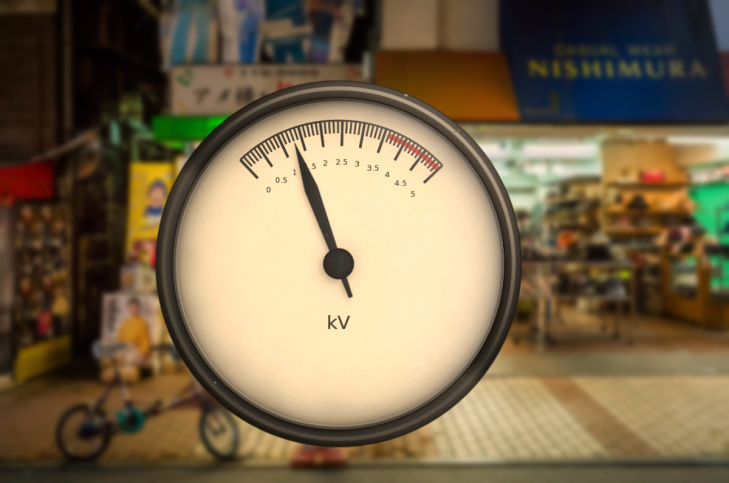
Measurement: 1.3 kV
